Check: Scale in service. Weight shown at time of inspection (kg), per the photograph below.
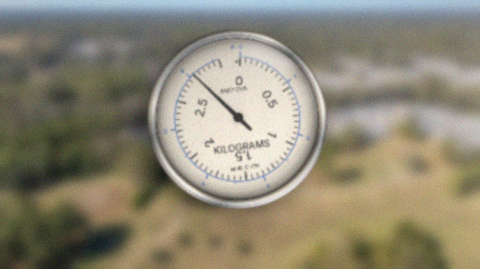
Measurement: 2.75 kg
